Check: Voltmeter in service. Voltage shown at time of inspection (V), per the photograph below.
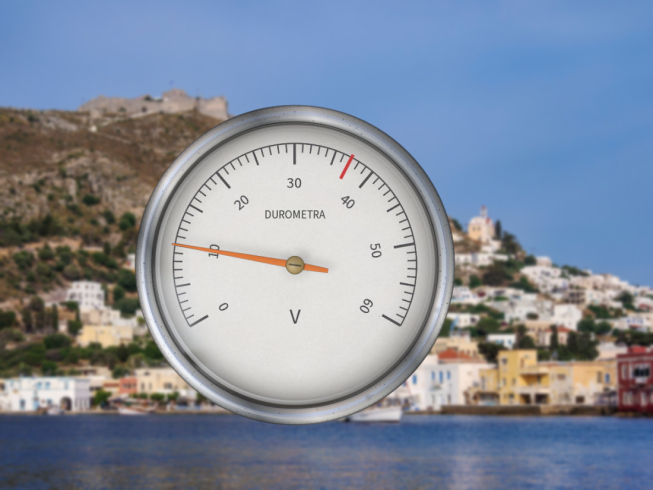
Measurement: 10 V
